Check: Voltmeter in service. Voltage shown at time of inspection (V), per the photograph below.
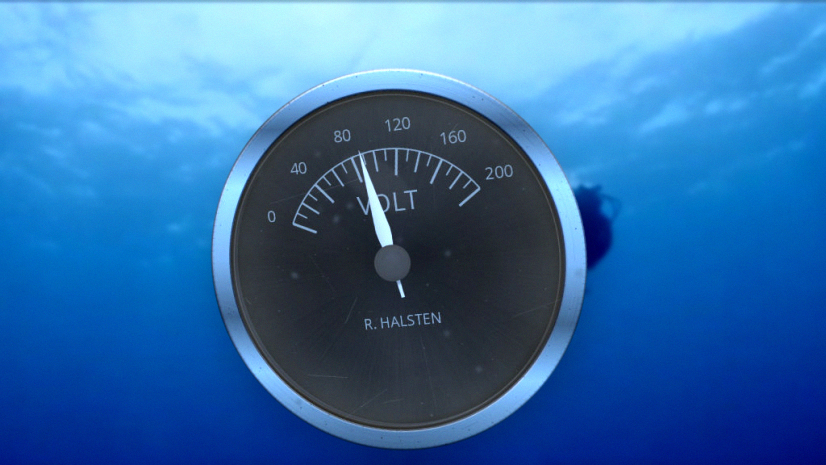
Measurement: 90 V
